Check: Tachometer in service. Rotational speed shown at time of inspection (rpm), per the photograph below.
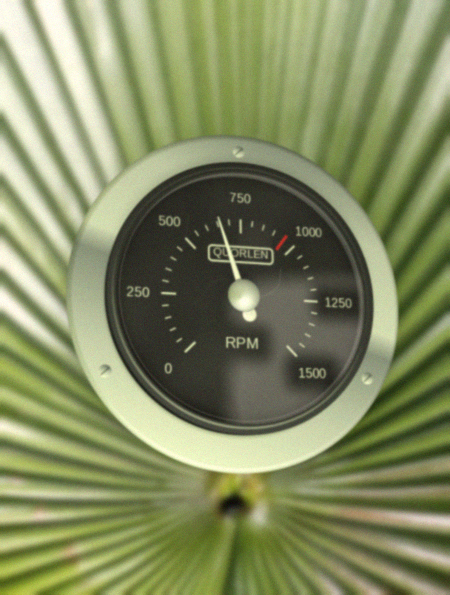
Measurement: 650 rpm
